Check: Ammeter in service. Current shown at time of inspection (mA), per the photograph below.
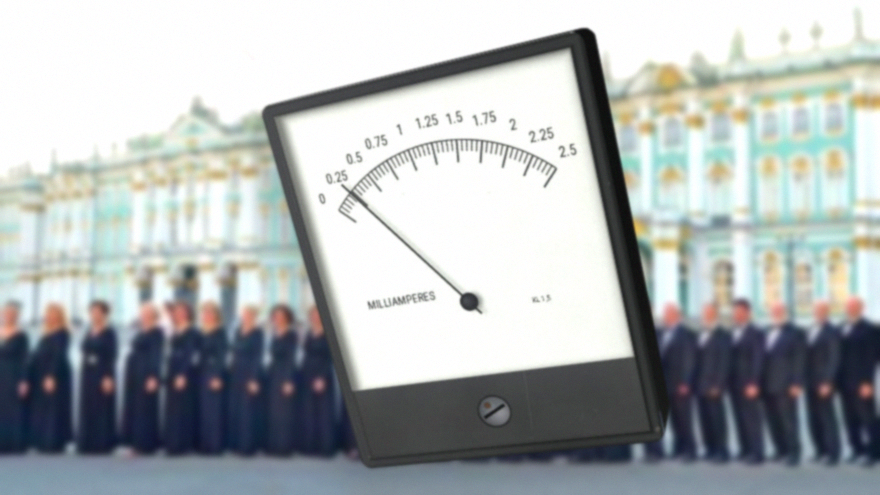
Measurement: 0.25 mA
